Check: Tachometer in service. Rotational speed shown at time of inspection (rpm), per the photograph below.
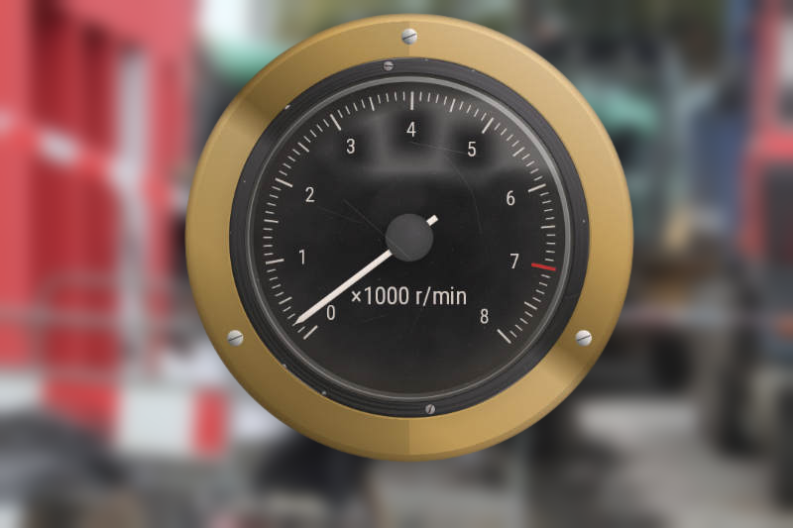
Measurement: 200 rpm
